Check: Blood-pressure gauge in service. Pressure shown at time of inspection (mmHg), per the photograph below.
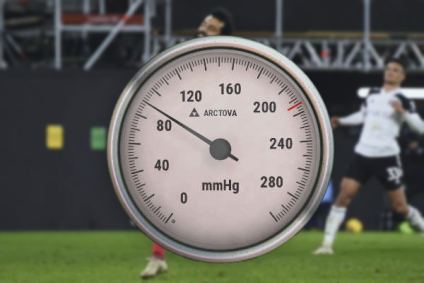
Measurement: 90 mmHg
